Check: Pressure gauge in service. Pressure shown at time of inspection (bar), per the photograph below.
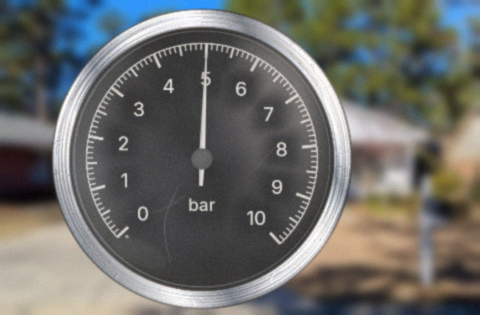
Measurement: 5 bar
